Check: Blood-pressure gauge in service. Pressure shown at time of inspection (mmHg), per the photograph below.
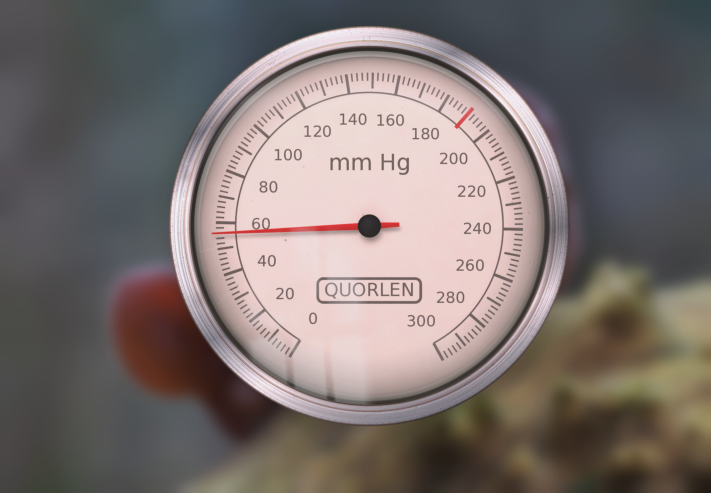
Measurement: 56 mmHg
